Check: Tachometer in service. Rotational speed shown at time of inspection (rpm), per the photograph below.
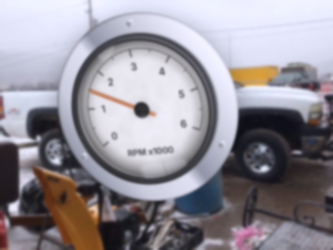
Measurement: 1500 rpm
